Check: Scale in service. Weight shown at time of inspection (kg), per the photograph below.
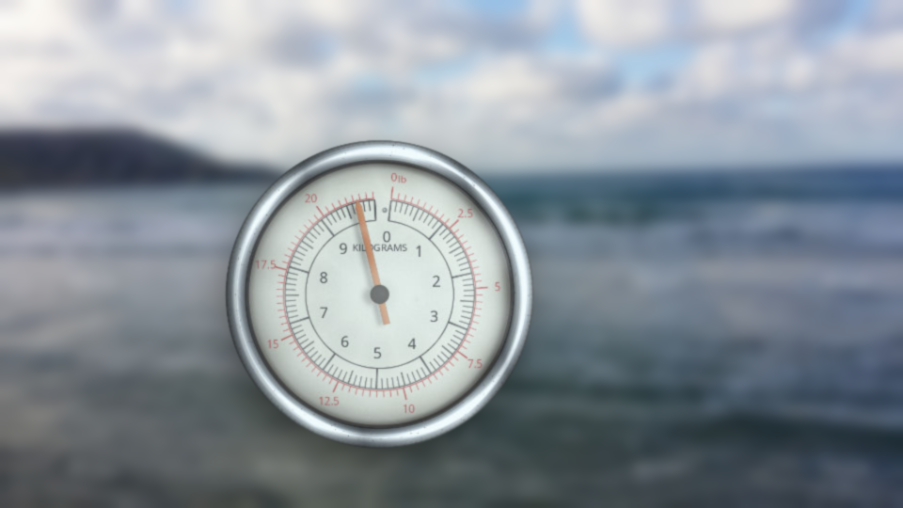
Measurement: 9.7 kg
